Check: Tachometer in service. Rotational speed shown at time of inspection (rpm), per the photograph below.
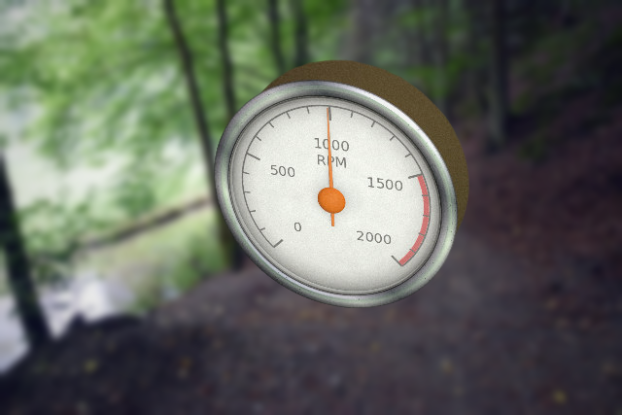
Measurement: 1000 rpm
